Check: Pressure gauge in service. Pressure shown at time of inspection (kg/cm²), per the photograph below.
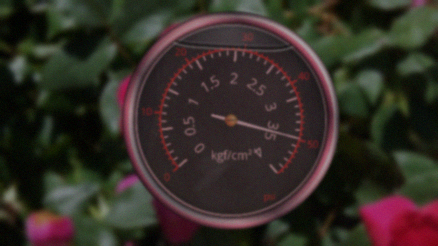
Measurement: 3.5 kg/cm²
